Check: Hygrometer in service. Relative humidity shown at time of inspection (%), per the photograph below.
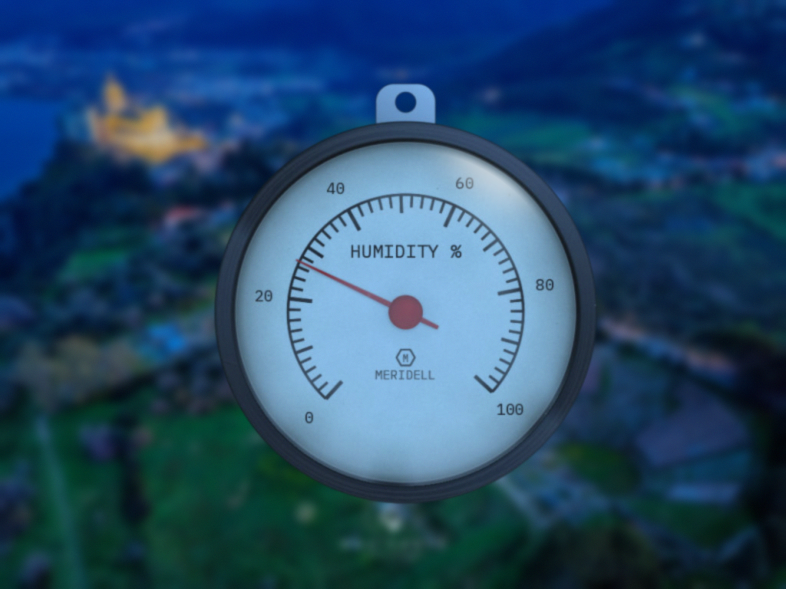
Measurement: 27 %
